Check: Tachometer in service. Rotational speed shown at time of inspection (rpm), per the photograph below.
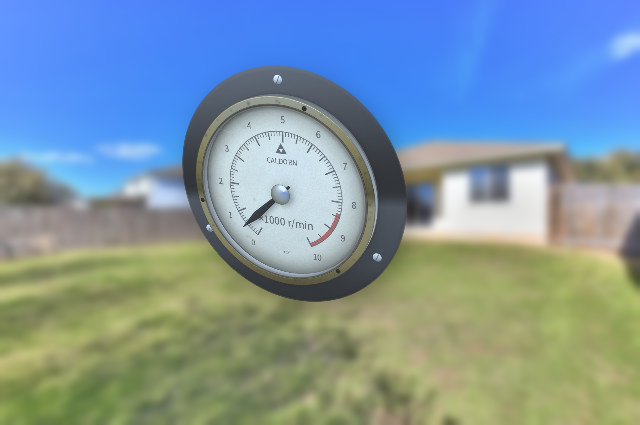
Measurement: 500 rpm
